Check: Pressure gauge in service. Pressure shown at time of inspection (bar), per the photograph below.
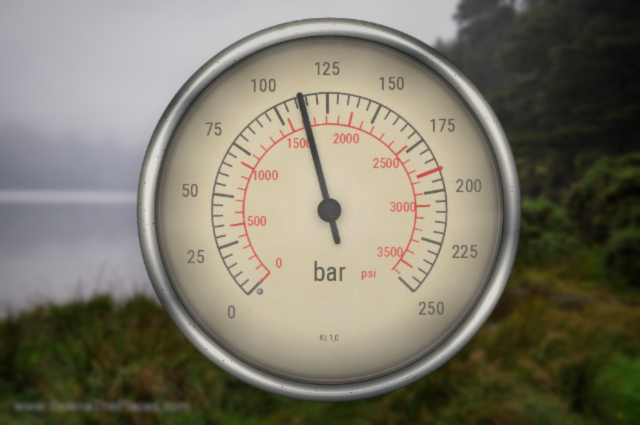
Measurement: 112.5 bar
